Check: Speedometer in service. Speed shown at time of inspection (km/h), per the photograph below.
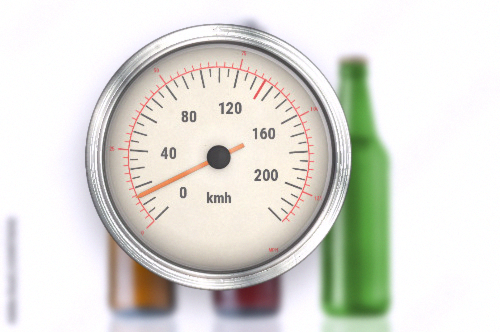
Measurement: 15 km/h
